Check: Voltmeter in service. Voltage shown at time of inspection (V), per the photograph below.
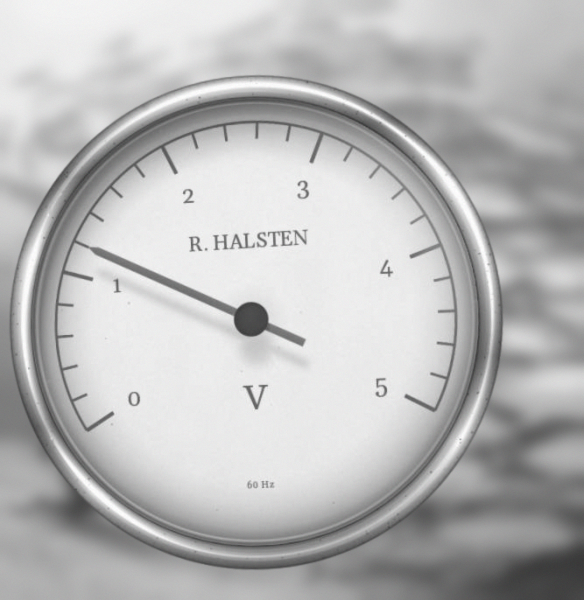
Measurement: 1.2 V
